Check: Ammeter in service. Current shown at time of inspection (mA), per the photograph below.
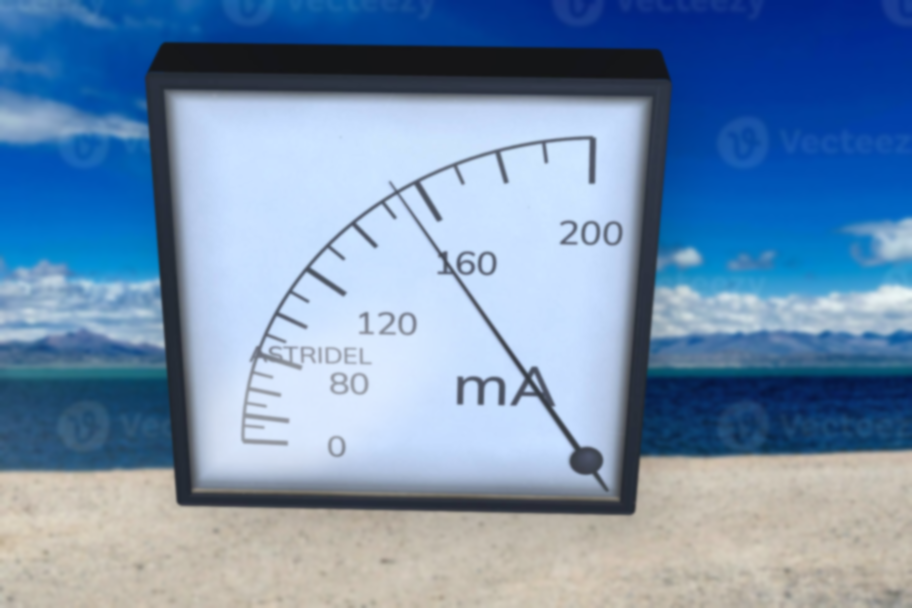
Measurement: 155 mA
